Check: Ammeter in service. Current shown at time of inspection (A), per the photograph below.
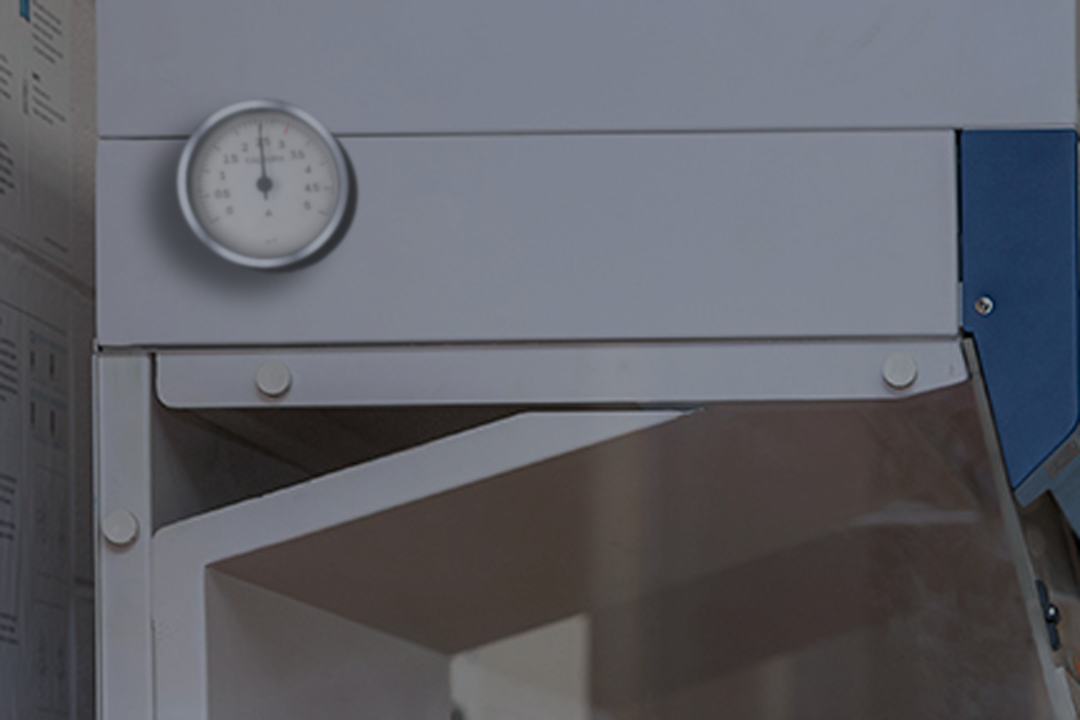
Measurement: 2.5 A
